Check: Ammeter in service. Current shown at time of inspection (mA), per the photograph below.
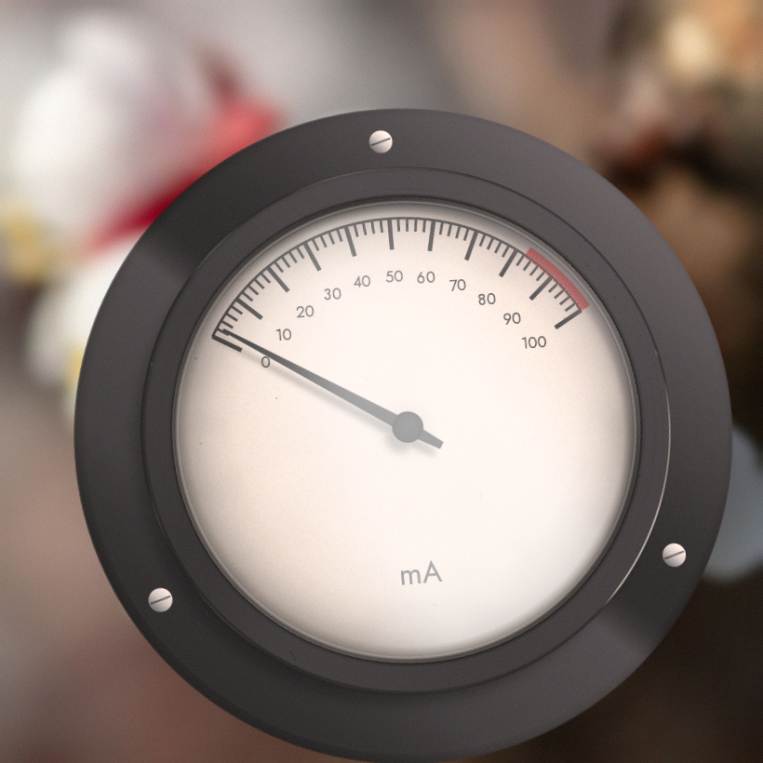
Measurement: 2 mA
